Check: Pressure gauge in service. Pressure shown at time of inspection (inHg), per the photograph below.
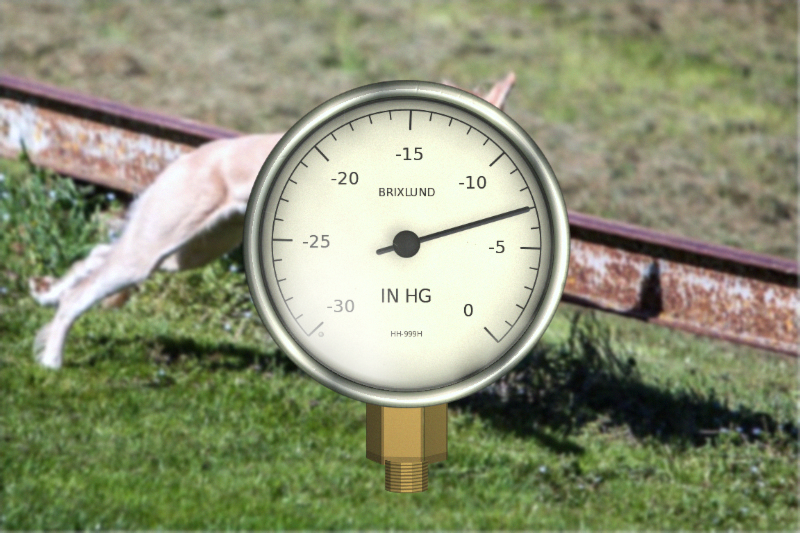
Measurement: -7 inHg
